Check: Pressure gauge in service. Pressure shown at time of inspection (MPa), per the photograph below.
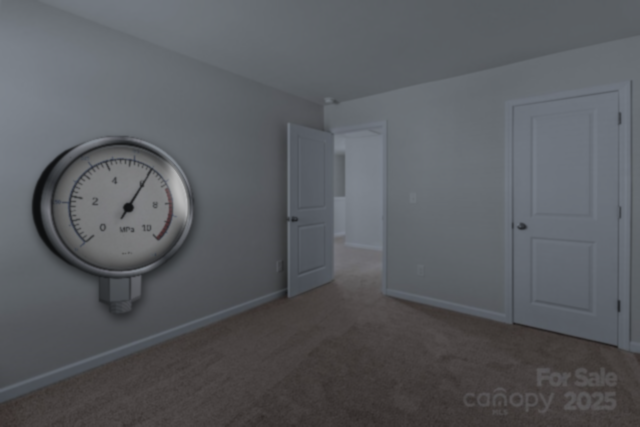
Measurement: 6 MPa
